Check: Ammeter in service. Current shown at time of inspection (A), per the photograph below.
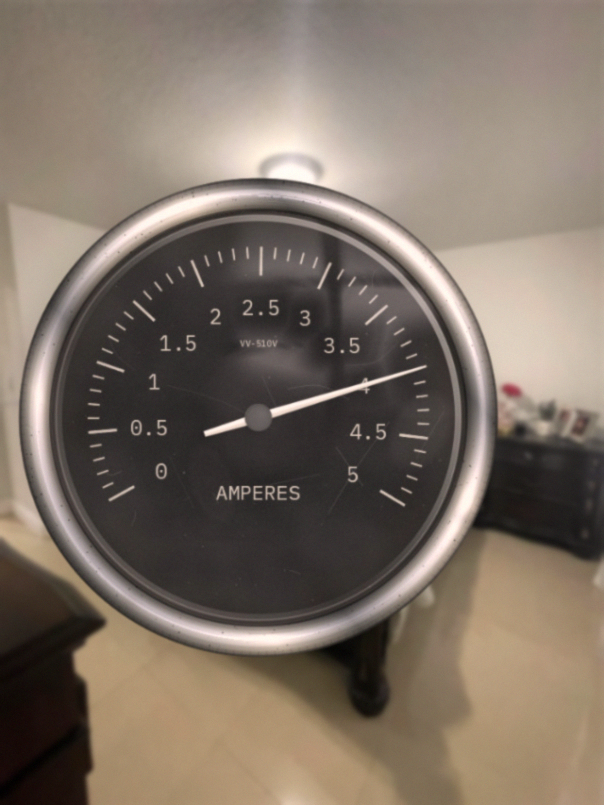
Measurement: 4 A
